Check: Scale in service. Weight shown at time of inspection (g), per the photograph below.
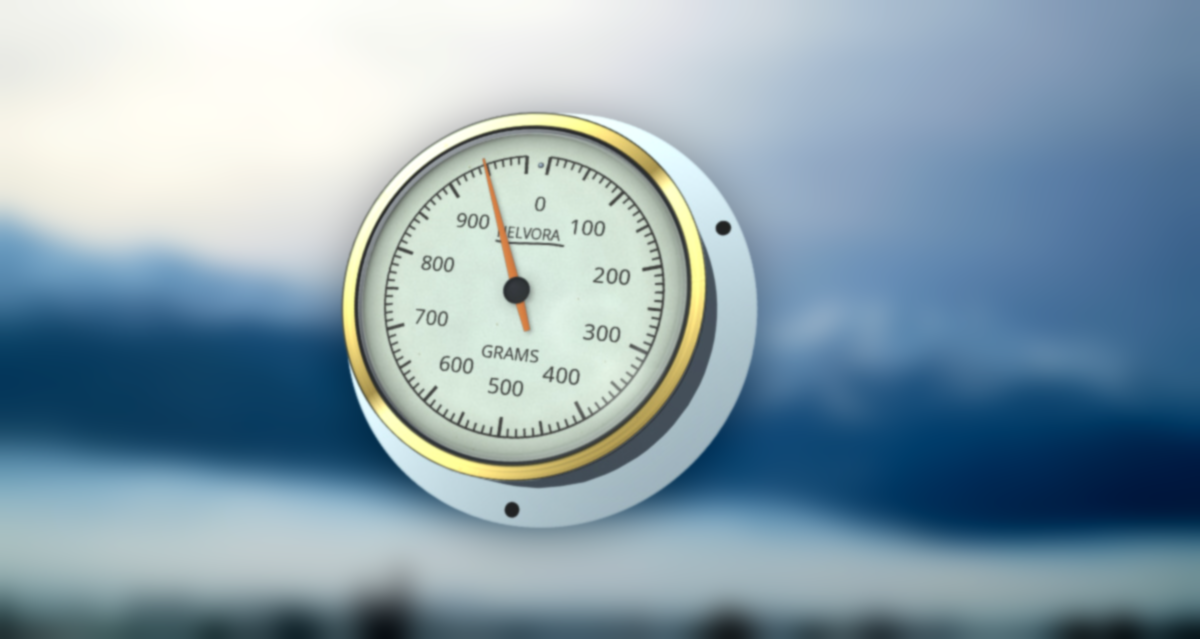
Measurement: 950 g
